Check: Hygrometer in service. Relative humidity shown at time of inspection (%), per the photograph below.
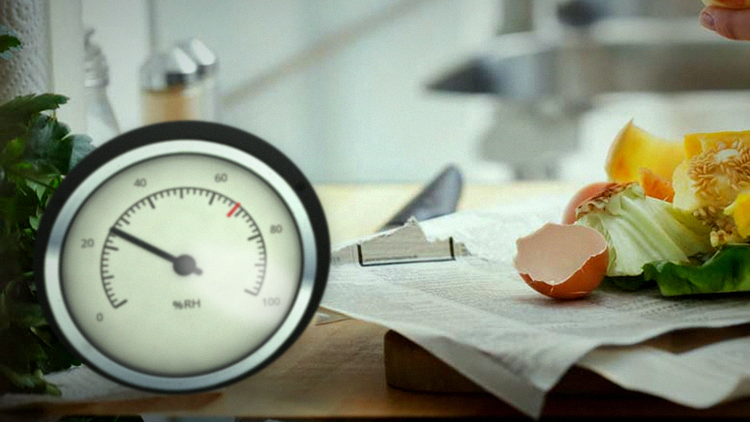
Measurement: 26 %
